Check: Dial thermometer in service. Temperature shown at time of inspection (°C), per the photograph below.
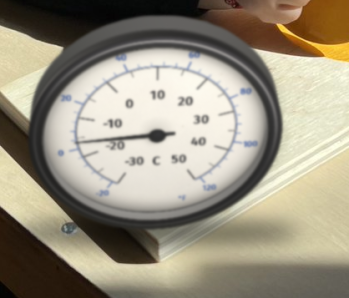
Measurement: -15 °C
